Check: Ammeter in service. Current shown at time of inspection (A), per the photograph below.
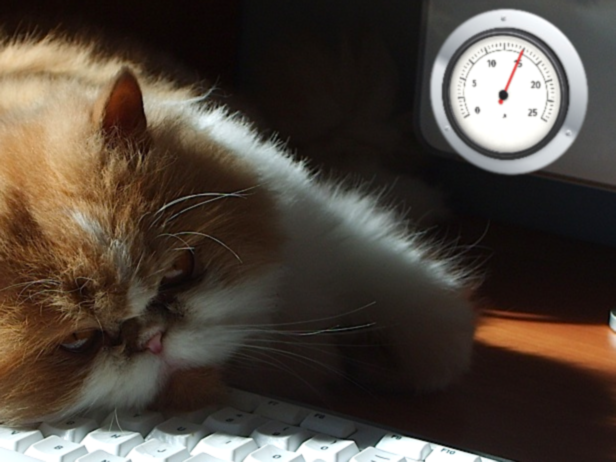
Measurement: 15 A
